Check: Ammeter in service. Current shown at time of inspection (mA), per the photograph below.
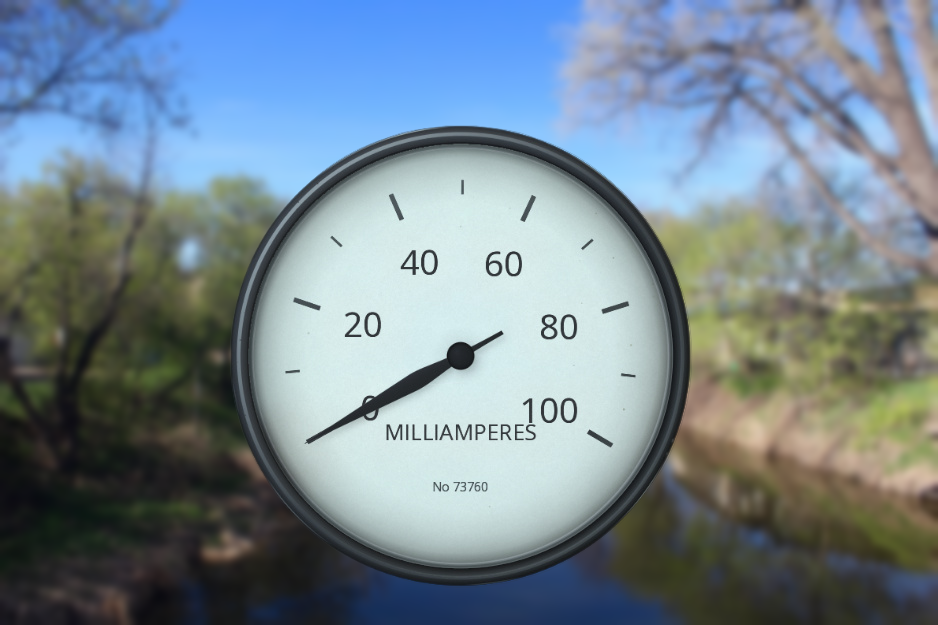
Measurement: 0 mA
